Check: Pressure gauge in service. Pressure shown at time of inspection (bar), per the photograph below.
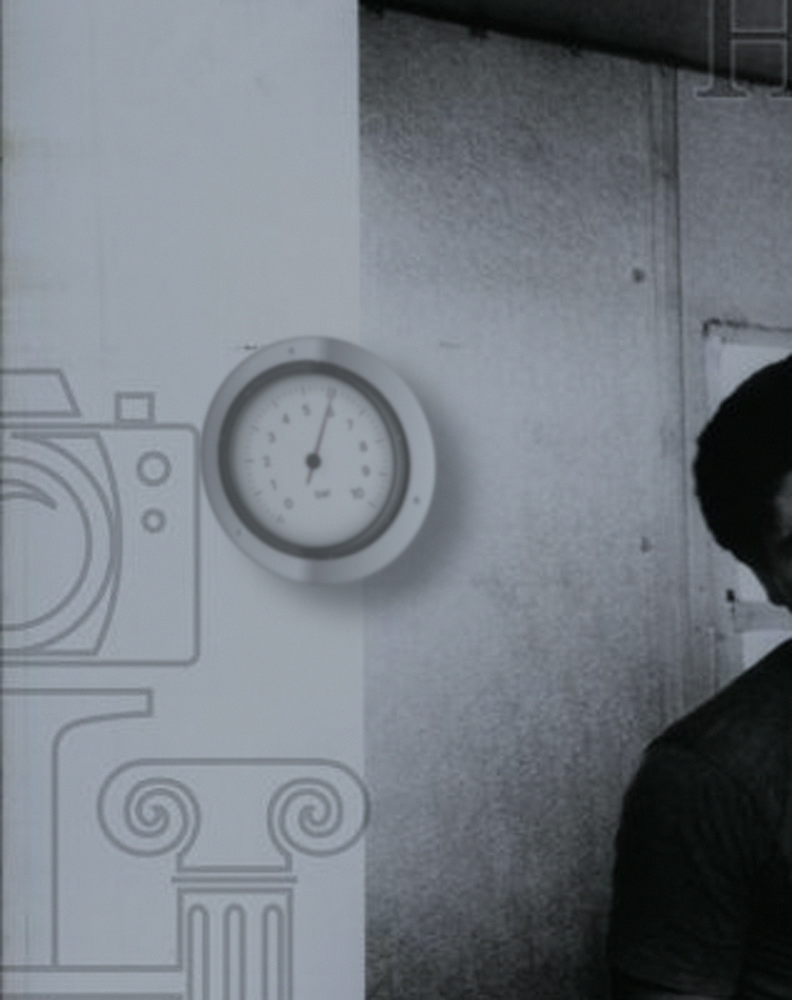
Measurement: 6 bar
